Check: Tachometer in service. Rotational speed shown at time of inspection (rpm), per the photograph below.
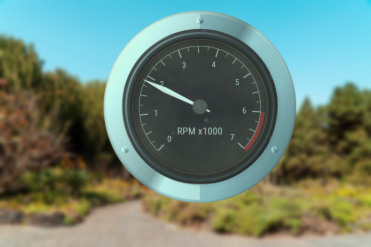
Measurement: 1875 rpm
